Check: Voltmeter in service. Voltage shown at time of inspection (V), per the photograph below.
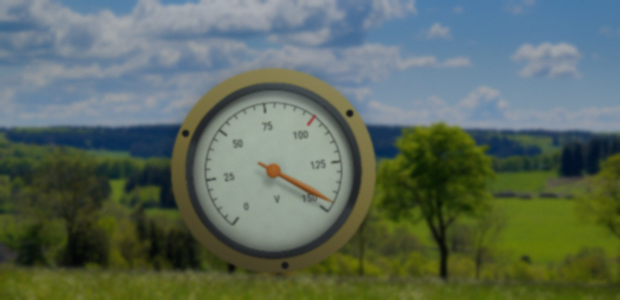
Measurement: 145 V
